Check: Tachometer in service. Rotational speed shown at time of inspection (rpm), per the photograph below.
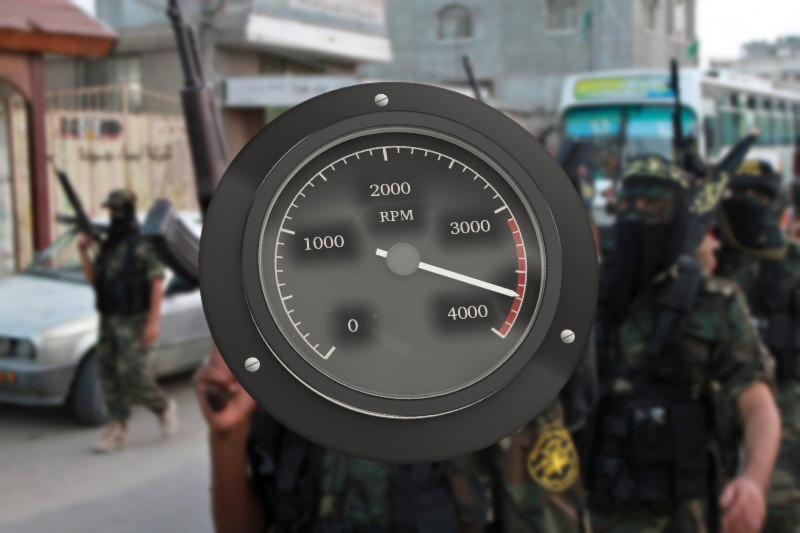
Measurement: 3700 rpm
